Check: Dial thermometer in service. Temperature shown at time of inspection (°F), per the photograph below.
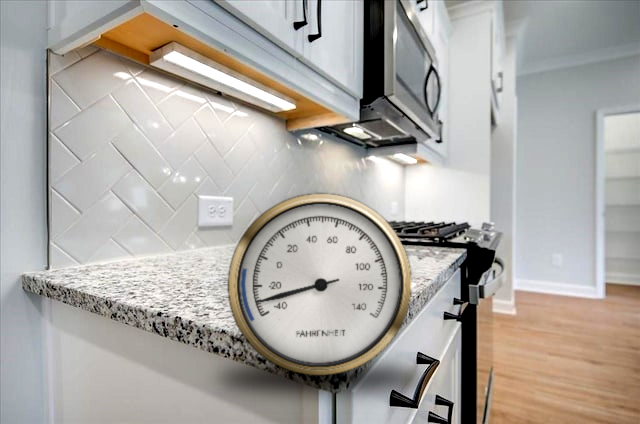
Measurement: -30 °F
